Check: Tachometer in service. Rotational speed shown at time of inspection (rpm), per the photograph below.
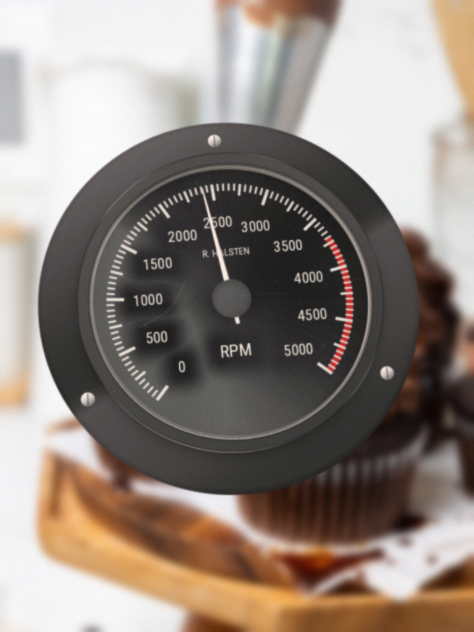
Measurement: 2400 rpm
